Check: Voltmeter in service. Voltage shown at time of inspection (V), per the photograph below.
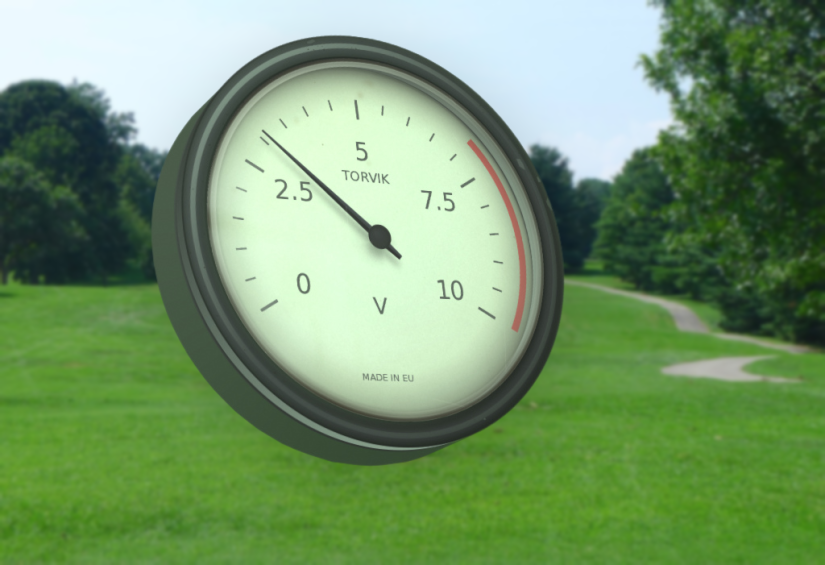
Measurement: 3 V
